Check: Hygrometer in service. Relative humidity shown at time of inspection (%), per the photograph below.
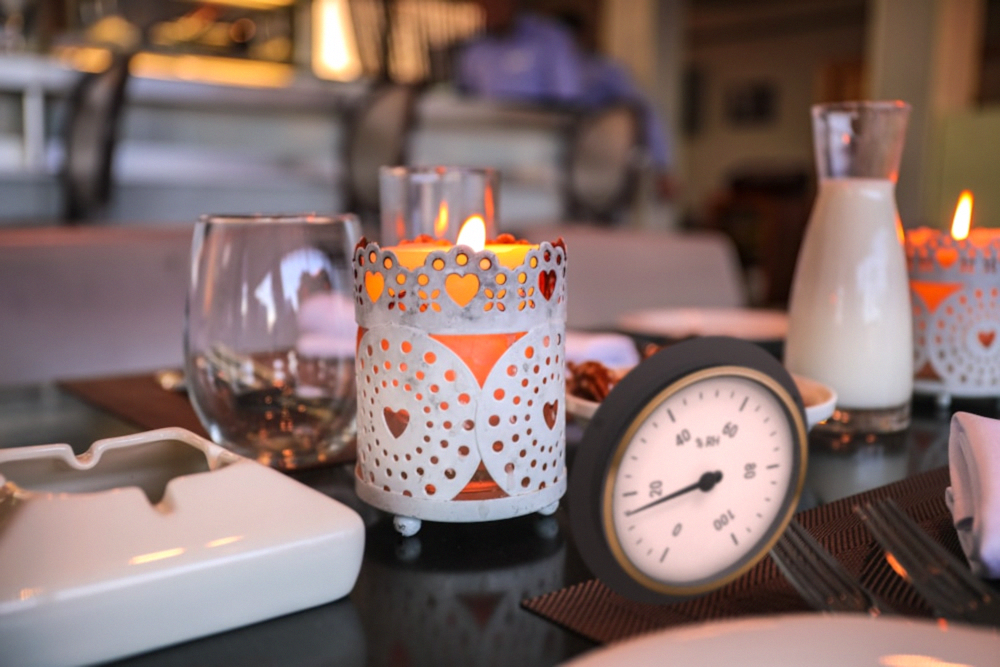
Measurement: 16 %
